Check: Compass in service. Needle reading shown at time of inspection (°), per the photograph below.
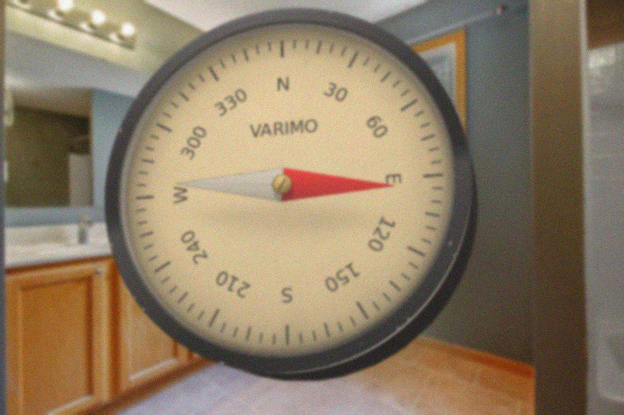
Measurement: 95 °
